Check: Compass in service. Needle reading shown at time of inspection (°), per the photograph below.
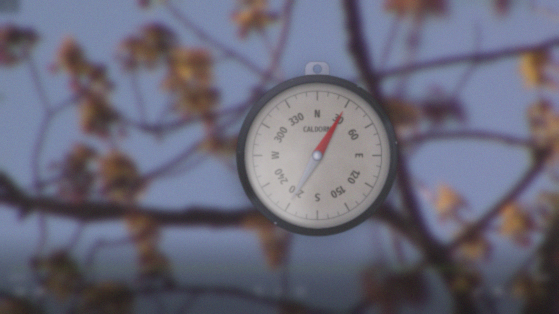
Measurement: 30 °
